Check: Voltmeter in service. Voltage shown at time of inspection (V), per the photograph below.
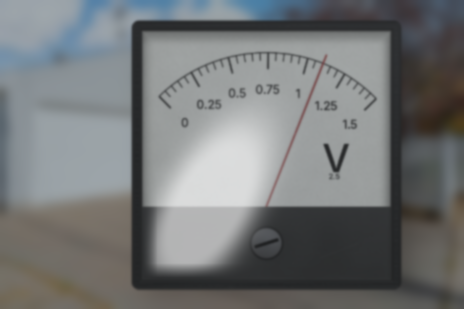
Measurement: 1.1 V
